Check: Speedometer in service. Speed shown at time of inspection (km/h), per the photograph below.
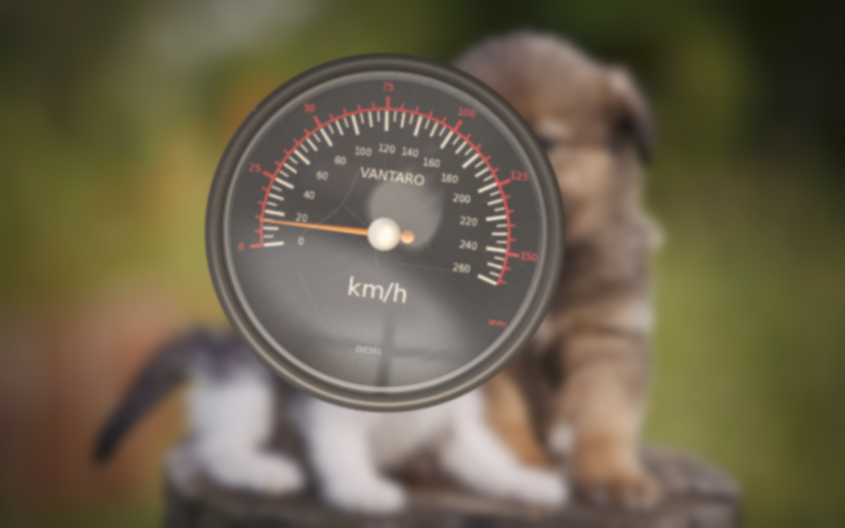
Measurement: 15 km/h
